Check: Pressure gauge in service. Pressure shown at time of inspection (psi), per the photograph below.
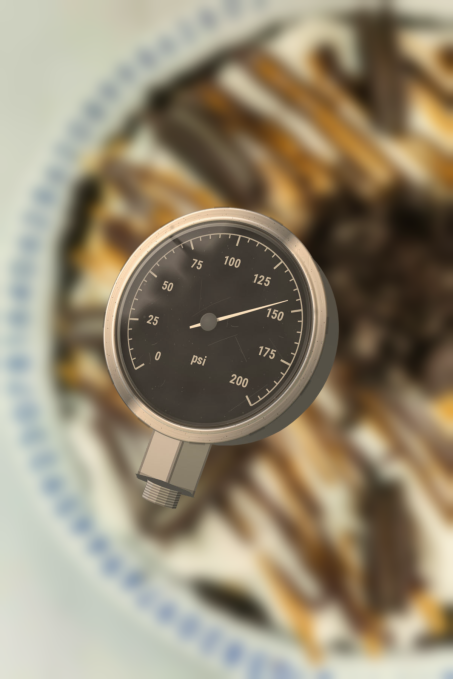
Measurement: 145 psi
